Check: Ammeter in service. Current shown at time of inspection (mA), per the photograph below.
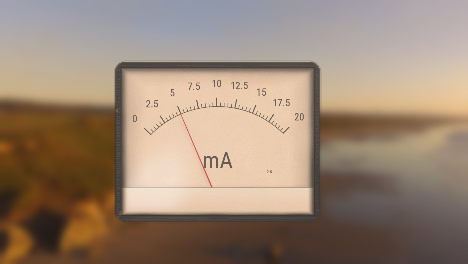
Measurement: 5 mA
